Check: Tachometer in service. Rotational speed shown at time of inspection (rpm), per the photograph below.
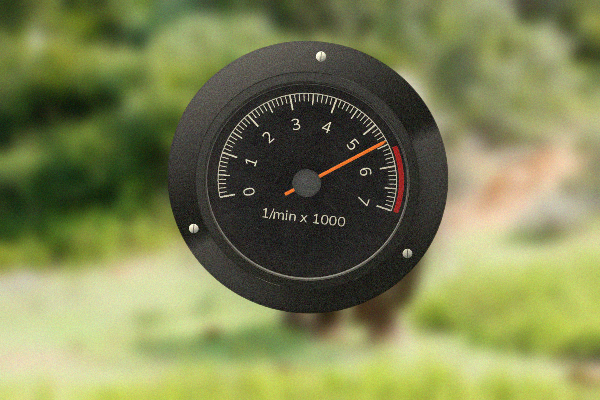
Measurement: 5400 rpm
